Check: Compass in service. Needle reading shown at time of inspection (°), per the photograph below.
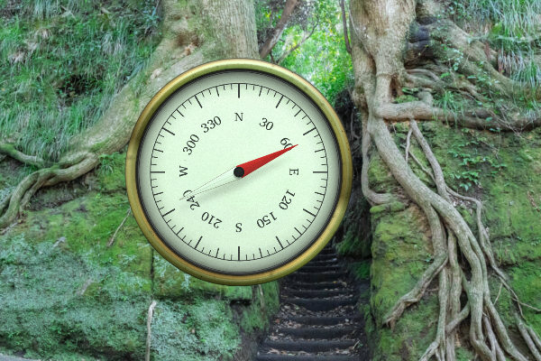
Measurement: 65 °
